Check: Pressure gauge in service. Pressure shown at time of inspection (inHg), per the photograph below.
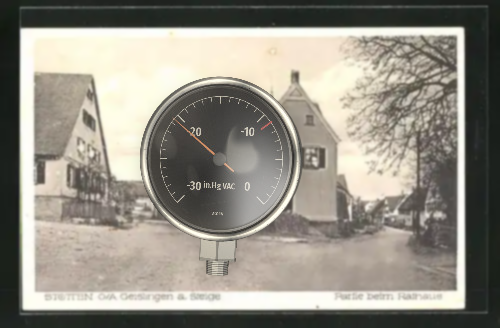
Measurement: -20.5 inHg
